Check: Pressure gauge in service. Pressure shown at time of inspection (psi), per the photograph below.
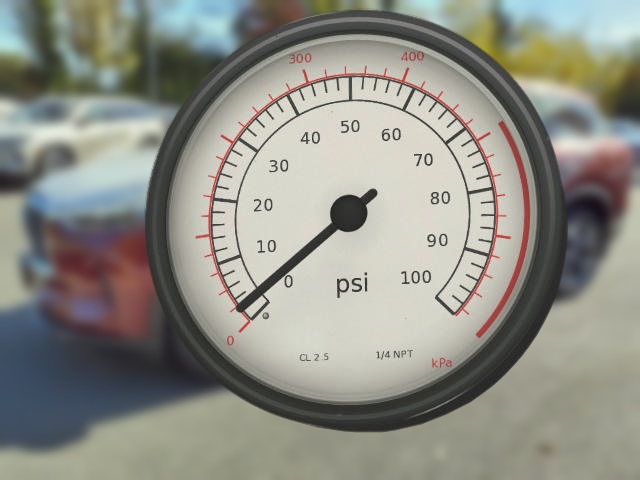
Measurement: 2 psi
